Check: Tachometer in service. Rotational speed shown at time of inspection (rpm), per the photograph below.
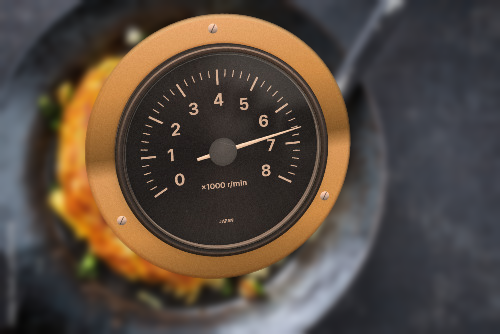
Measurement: 6600 rpm
